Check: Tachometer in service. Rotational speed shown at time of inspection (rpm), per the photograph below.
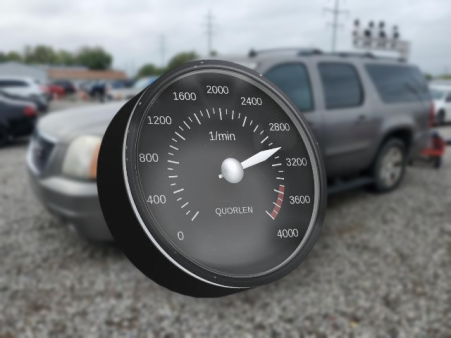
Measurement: 3000 rpm
